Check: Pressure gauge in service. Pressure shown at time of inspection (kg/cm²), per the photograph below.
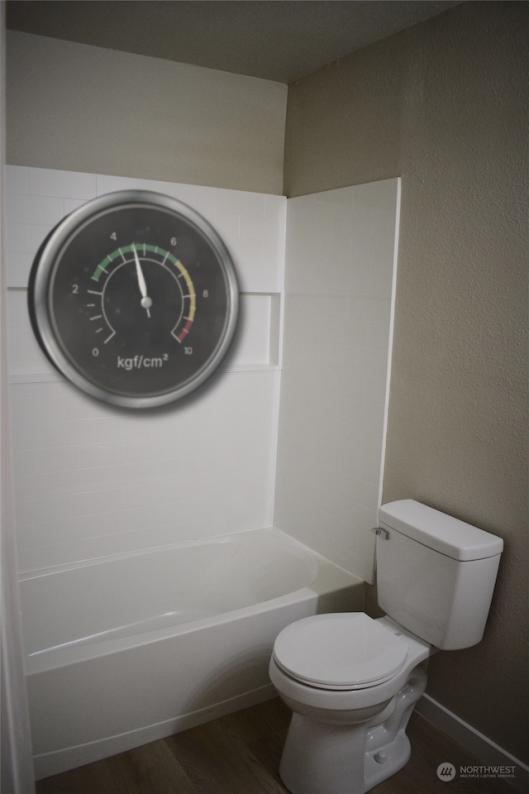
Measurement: 4.5 kg/cm²
